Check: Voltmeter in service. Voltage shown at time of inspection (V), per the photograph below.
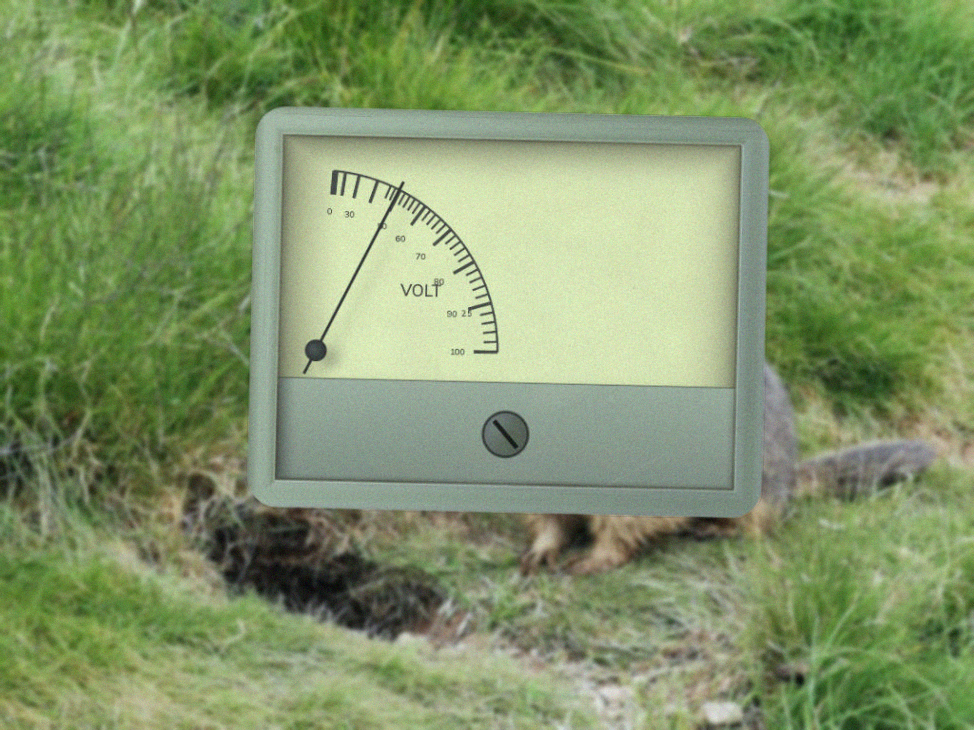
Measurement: 50 V
